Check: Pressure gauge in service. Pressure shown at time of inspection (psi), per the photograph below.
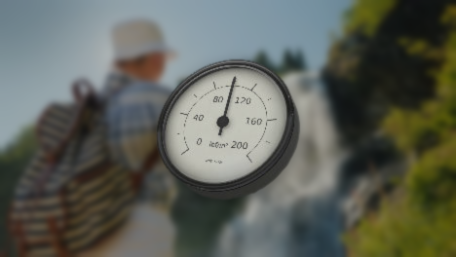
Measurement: 100 psi
